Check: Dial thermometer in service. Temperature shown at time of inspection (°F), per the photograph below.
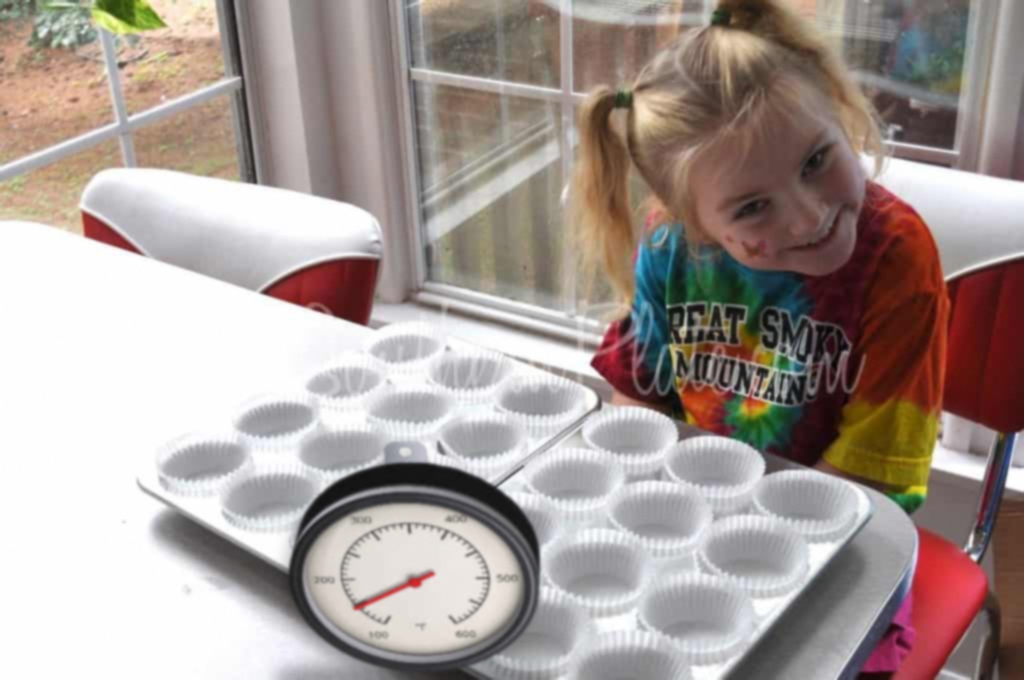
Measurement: 150 °F
